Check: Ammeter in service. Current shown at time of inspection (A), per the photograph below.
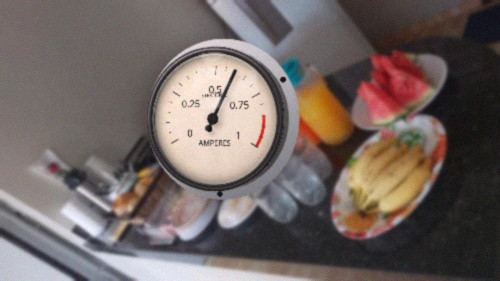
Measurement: 0.6 A
